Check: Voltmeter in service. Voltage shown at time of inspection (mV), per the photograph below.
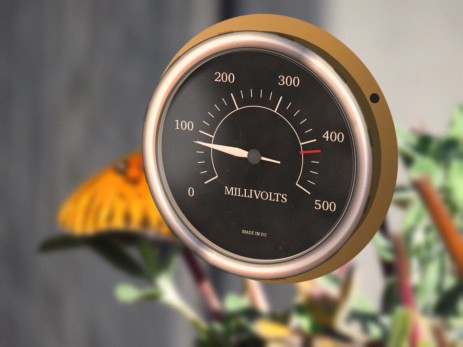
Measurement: 80 mV
